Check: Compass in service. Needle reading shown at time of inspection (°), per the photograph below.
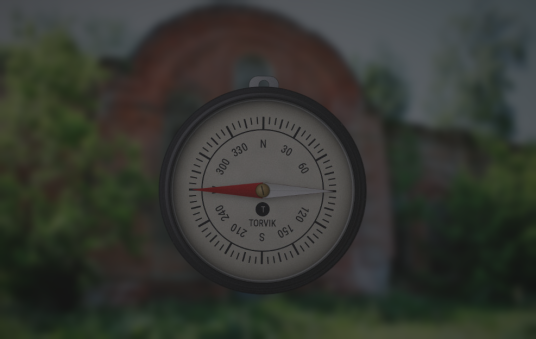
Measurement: 270 °
